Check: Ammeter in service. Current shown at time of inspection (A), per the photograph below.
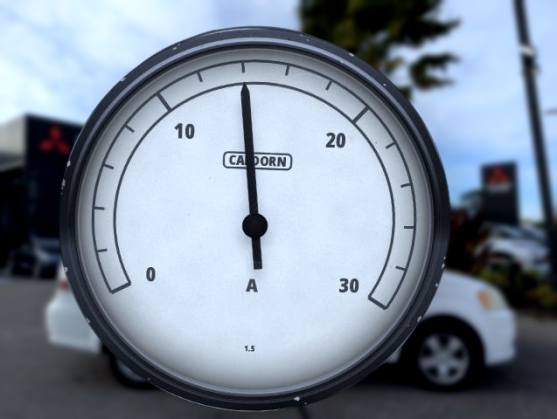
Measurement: 14 A
